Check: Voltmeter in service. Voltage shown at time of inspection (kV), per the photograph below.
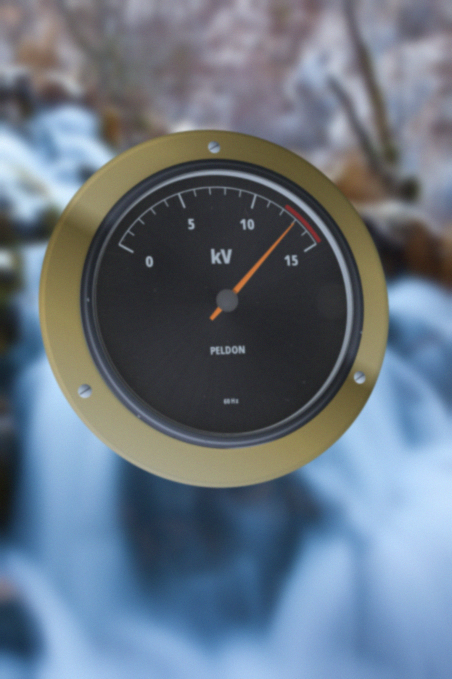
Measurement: 13 kV
